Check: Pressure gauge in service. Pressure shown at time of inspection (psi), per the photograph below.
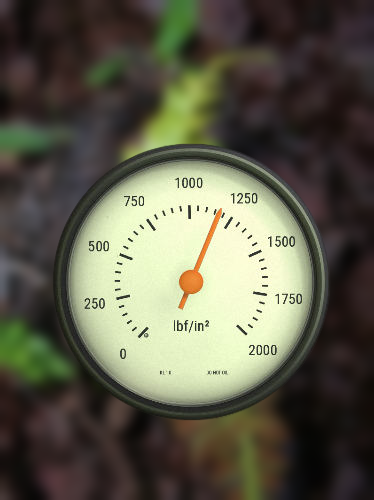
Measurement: 1175 psi
